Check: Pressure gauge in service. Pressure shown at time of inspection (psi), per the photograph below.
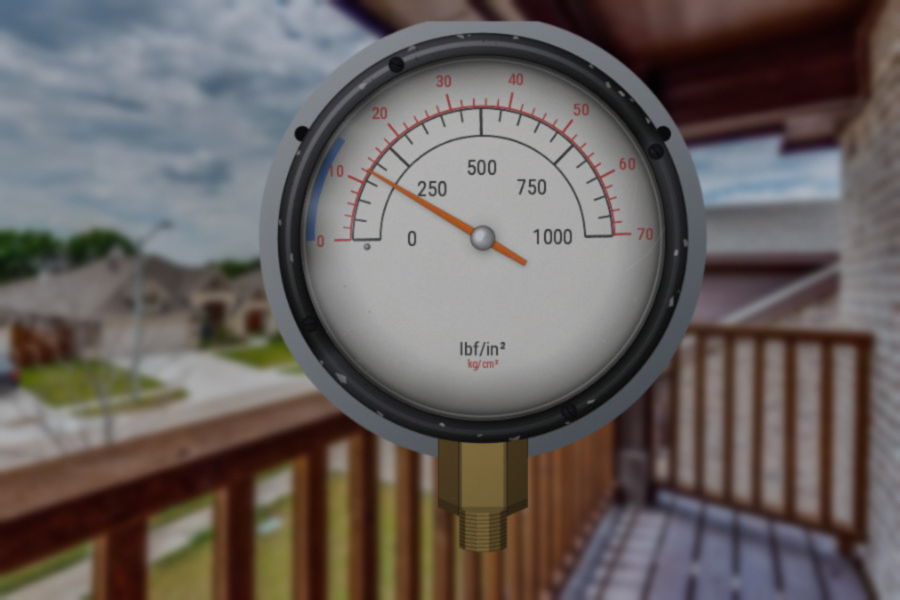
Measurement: 175 psi
